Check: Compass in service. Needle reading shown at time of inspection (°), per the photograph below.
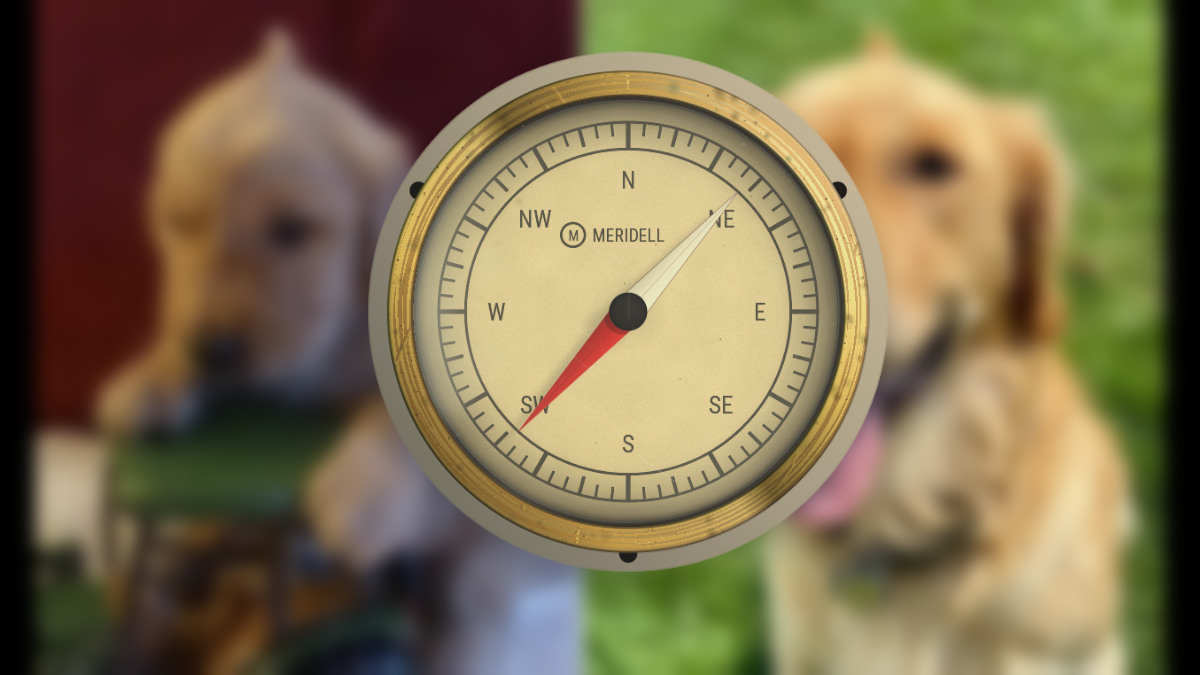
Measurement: 222.5 °
